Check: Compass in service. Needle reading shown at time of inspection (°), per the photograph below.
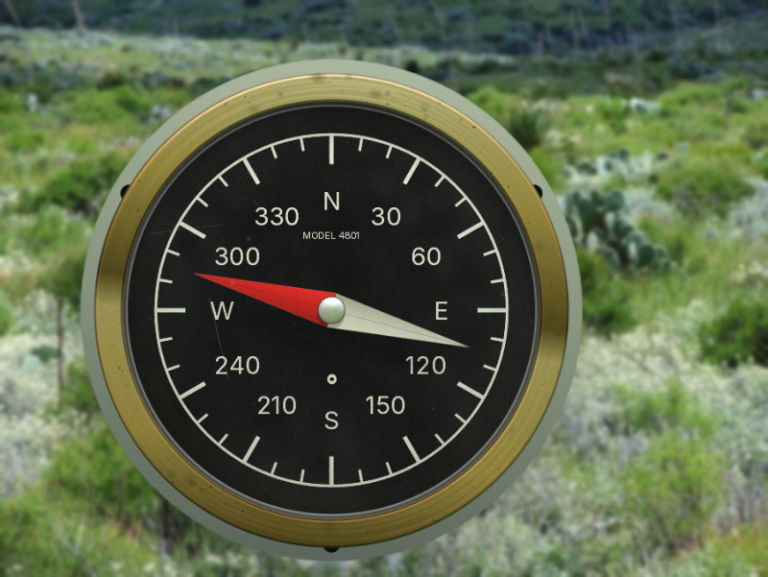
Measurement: 285 °
